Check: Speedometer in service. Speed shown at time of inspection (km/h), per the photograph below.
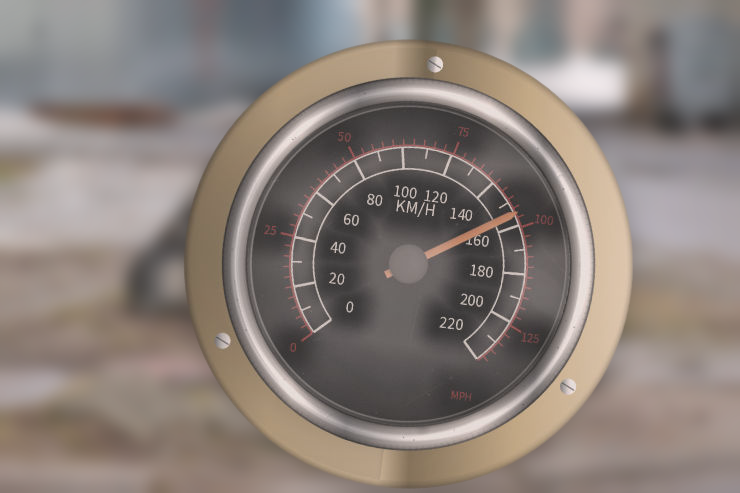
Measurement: 155 km/h
